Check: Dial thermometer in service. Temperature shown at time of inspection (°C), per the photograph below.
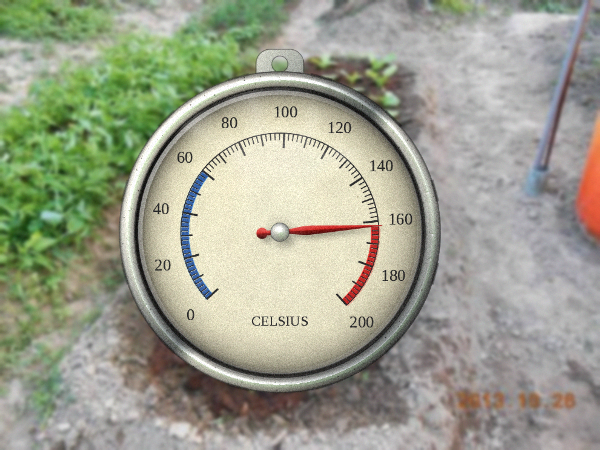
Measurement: 162 °C
